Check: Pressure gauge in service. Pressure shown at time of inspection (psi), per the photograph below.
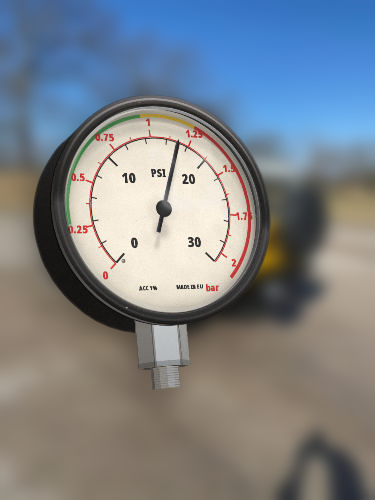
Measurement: 17 psi
